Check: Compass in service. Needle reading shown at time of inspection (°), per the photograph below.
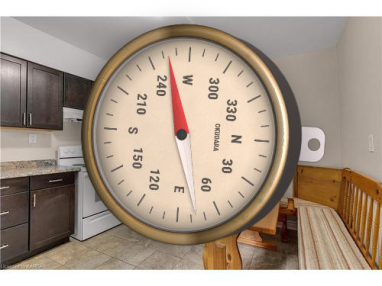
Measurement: 255 °
